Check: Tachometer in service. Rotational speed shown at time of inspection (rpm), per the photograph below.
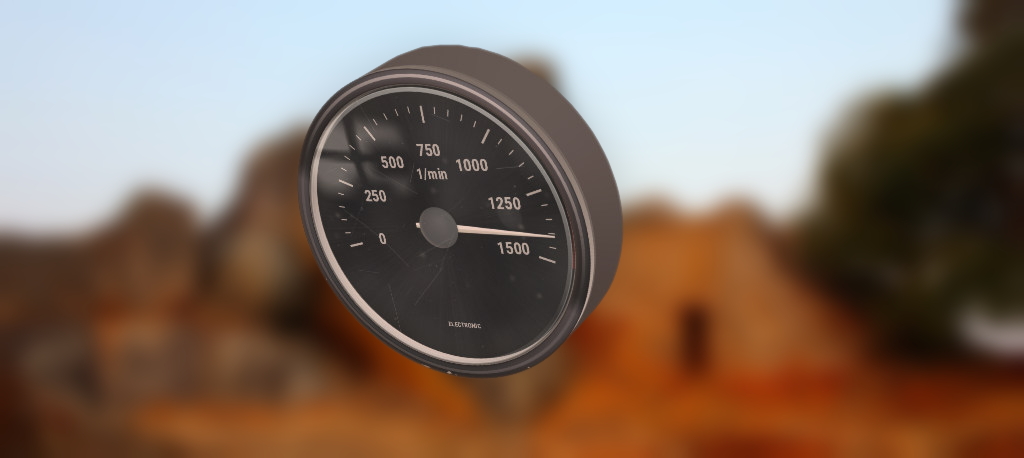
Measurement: 1400 rpm
